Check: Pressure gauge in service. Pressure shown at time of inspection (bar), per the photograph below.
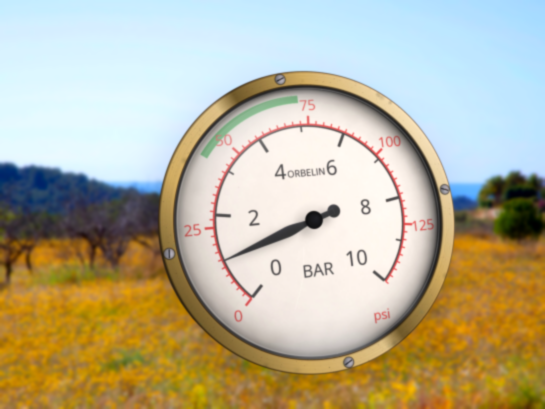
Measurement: 1 bar
